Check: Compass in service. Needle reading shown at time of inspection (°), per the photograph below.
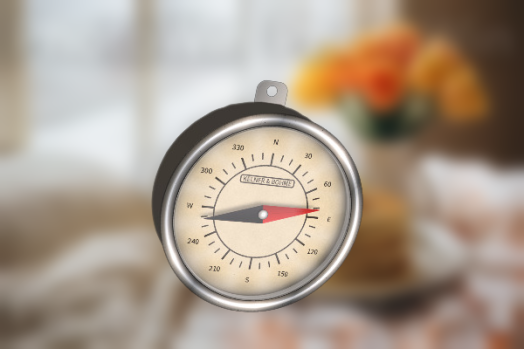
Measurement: 80 °
